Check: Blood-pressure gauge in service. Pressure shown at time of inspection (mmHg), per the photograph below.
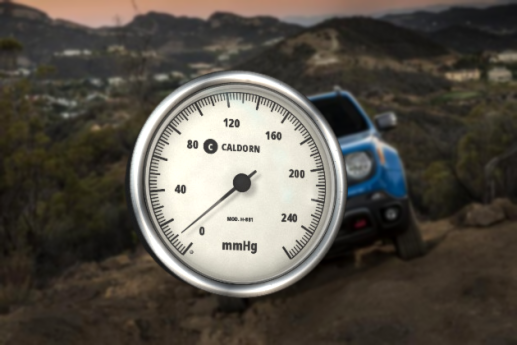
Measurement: 10 mmHg
